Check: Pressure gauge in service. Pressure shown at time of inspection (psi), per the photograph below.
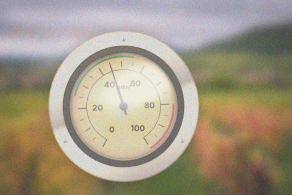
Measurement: 45 psi
